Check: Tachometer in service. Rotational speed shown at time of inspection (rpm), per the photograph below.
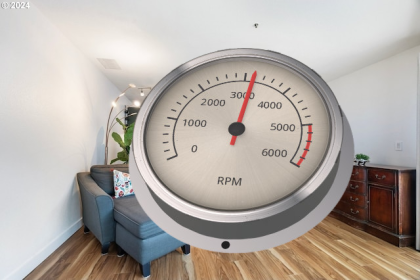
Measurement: 3200 rpm
